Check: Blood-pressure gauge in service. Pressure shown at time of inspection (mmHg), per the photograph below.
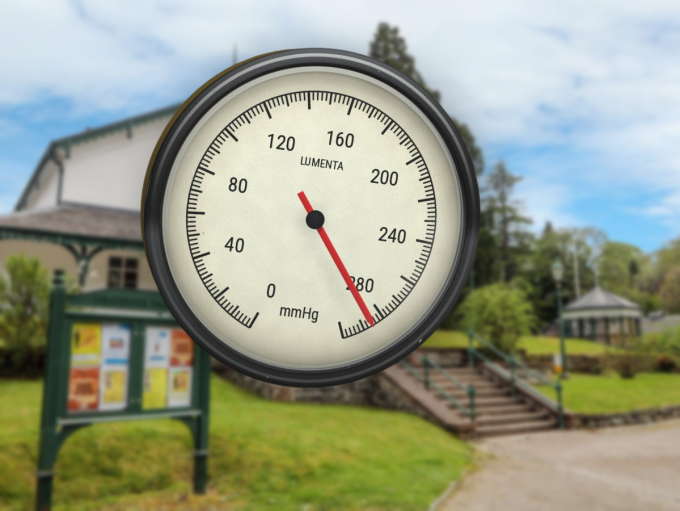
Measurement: 286 mmHg
